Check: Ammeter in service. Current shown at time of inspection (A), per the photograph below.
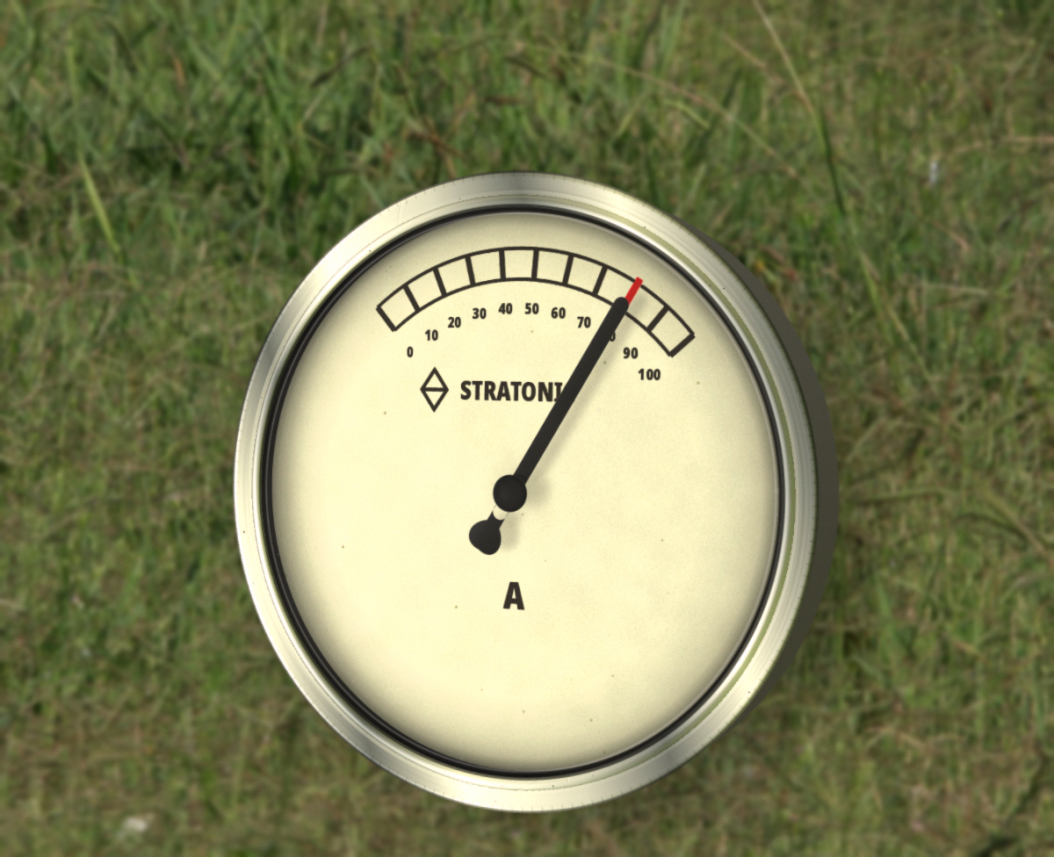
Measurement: 80 A
